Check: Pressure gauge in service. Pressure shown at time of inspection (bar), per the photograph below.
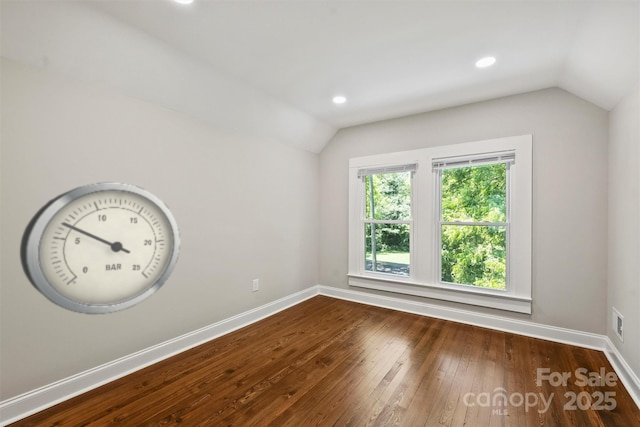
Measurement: 6.5 bar
